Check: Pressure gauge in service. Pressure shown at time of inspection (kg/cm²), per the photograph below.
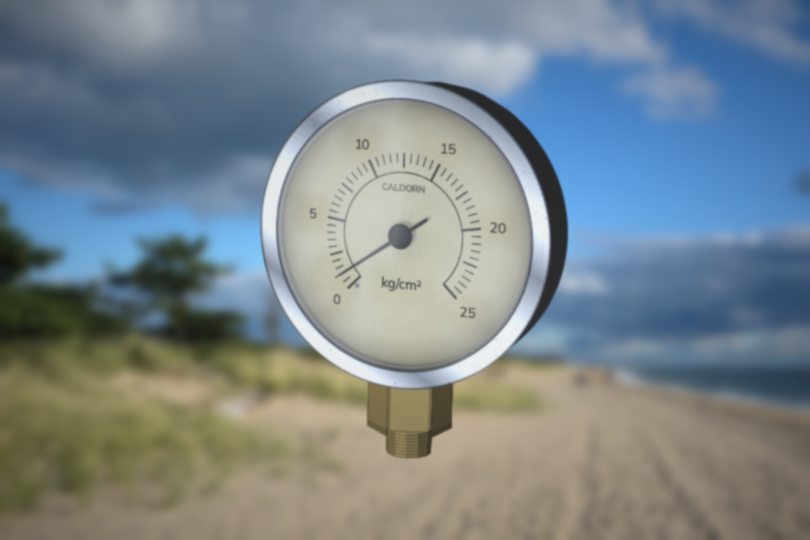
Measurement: 1 kg/cm²
